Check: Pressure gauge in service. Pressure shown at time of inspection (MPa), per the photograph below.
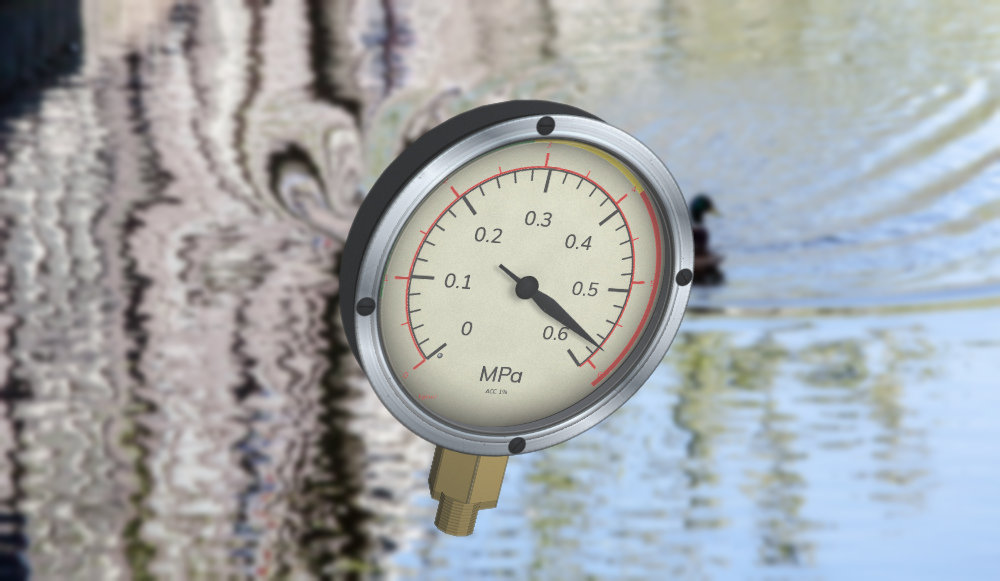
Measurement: 0.57 MPa
